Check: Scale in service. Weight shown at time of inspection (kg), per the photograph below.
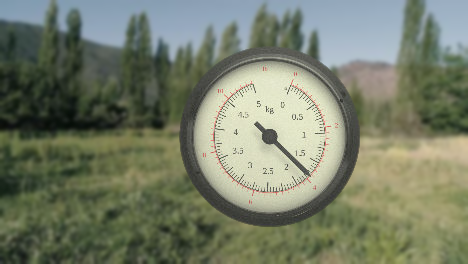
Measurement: 1.75 kg
